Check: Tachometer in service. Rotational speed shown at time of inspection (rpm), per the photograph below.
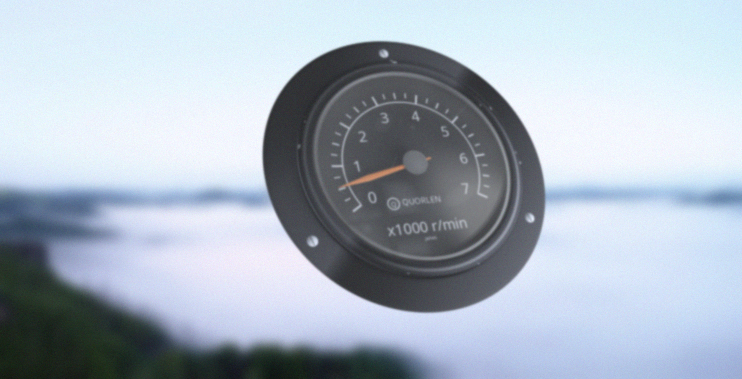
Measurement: 500 rpm
